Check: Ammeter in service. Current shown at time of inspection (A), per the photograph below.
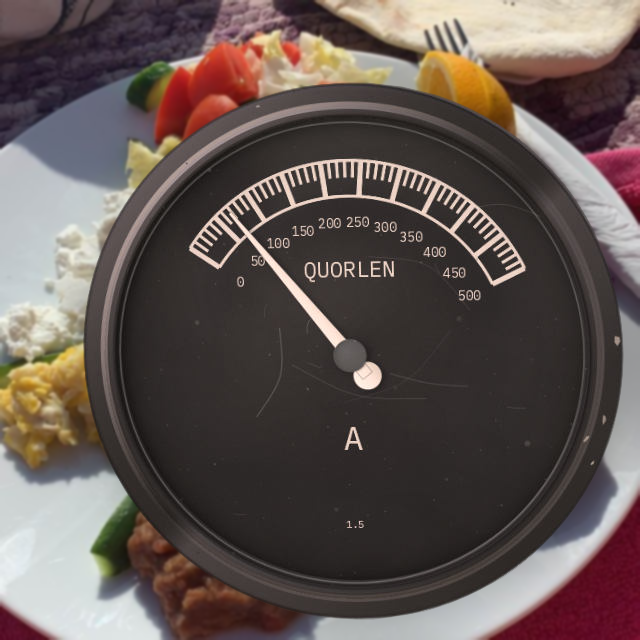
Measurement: 70 A
